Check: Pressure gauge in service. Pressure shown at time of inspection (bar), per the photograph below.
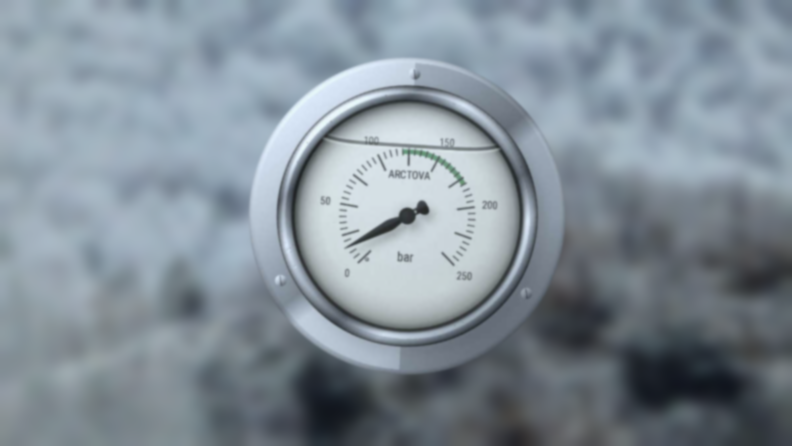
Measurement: 15 bar
